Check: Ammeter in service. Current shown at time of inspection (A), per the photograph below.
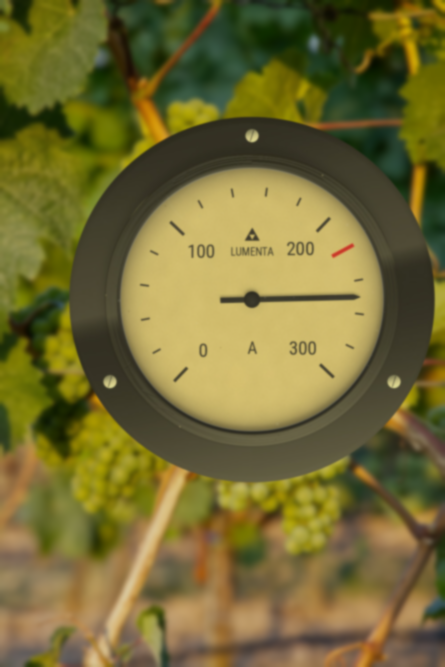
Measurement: 250 A
